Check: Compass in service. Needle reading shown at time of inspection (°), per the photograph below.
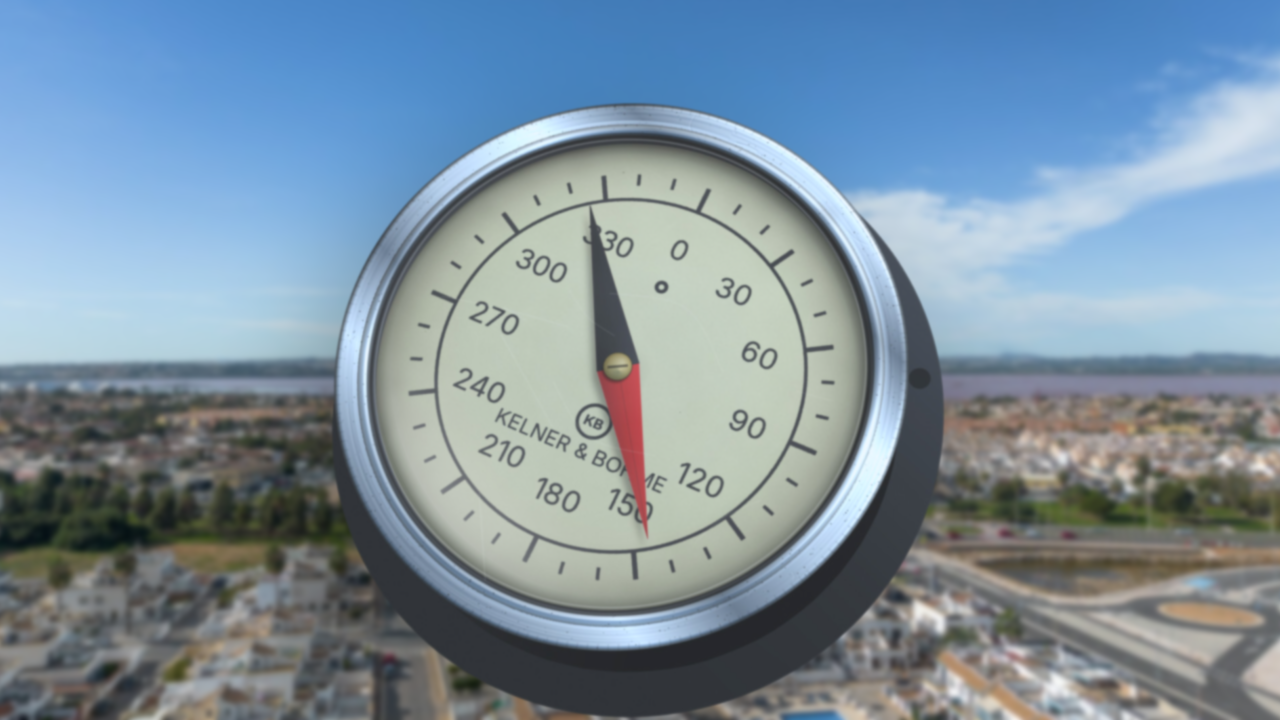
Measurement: 145 °
